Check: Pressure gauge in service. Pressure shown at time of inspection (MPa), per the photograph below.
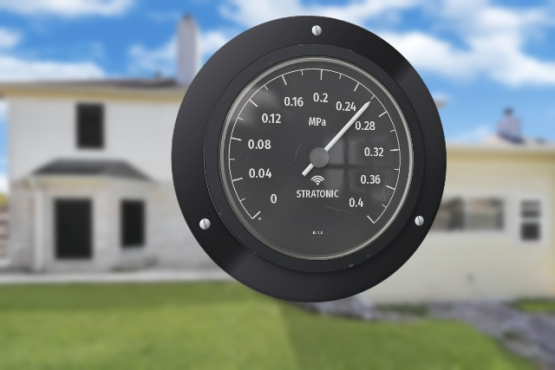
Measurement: 0.26 MPa
